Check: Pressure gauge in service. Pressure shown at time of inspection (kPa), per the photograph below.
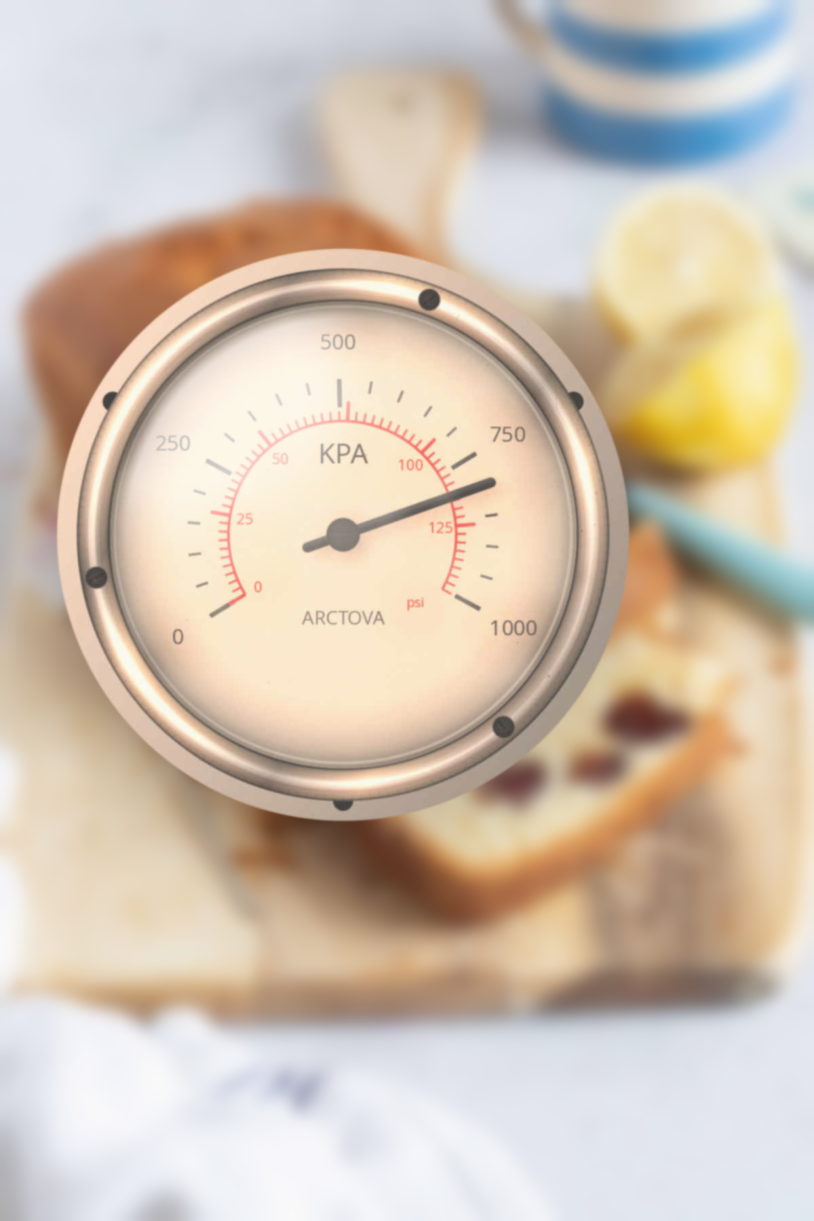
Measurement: 800 kPa
